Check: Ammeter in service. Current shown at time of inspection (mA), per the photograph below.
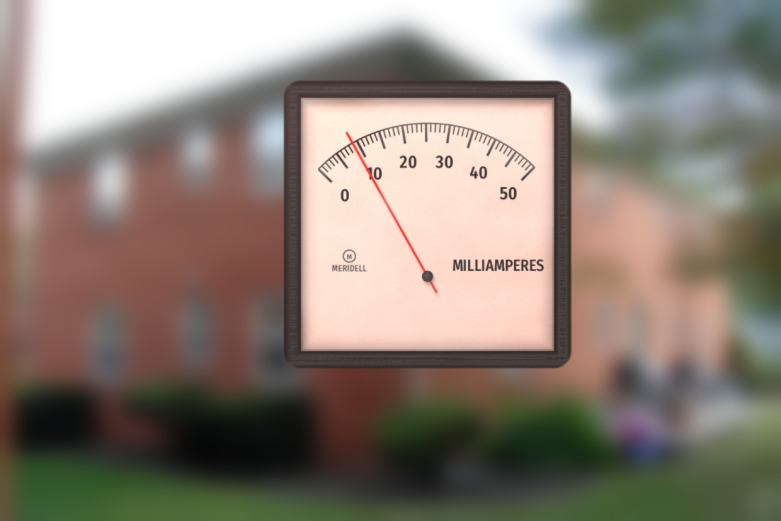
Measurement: 9 mA
